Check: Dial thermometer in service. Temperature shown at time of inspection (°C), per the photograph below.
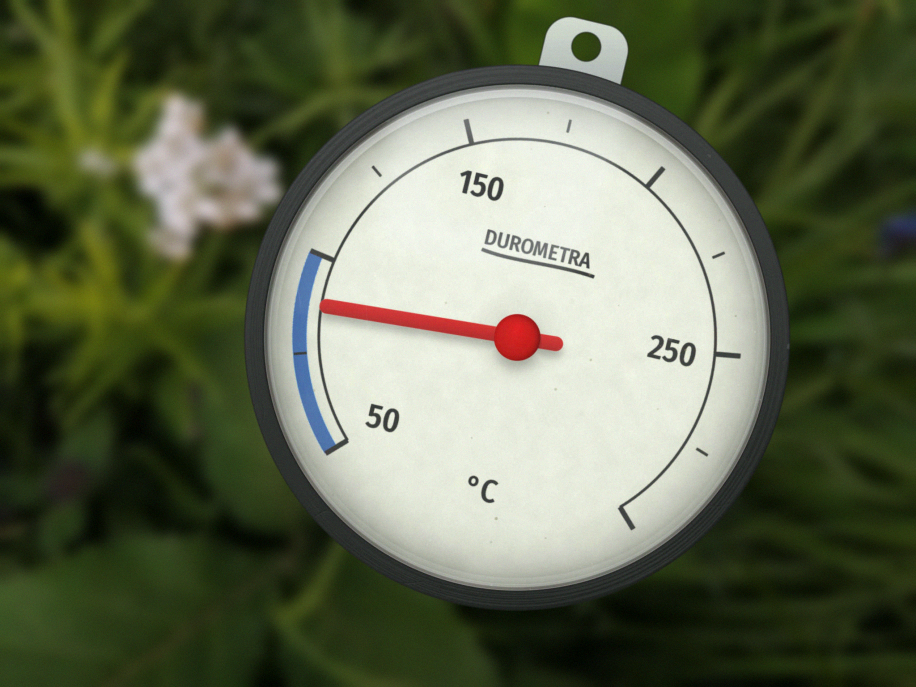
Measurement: 87.5 °C
